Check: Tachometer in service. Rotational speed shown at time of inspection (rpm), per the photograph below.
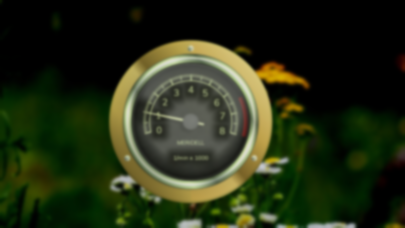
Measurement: 1000 rpm
